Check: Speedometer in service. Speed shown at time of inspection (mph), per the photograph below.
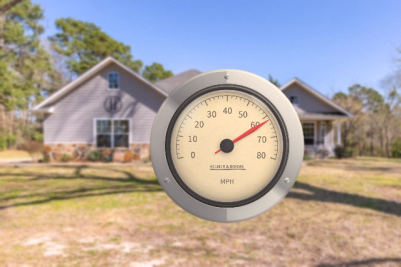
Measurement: 62 mph
